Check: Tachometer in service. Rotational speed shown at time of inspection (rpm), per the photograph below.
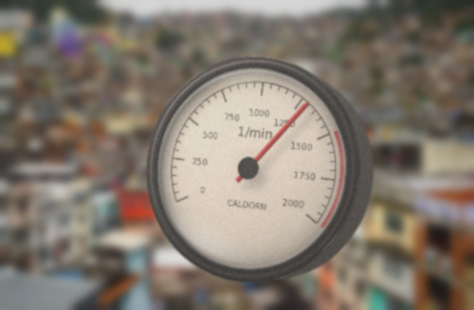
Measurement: 1300 rpm
